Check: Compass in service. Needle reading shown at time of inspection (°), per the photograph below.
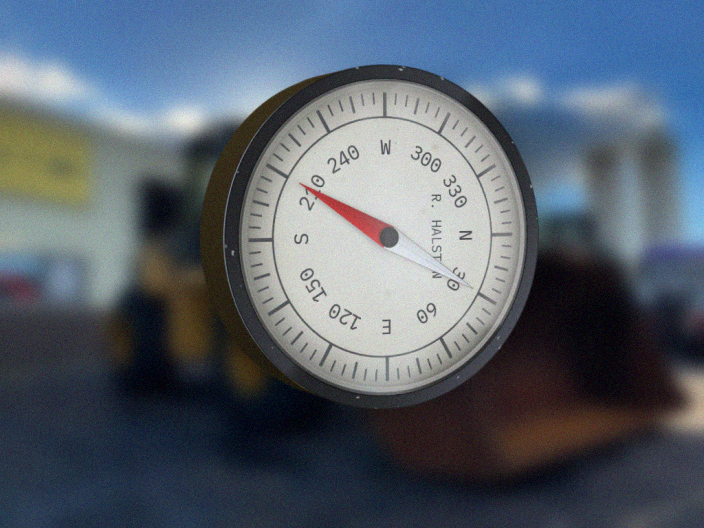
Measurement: 210 °
